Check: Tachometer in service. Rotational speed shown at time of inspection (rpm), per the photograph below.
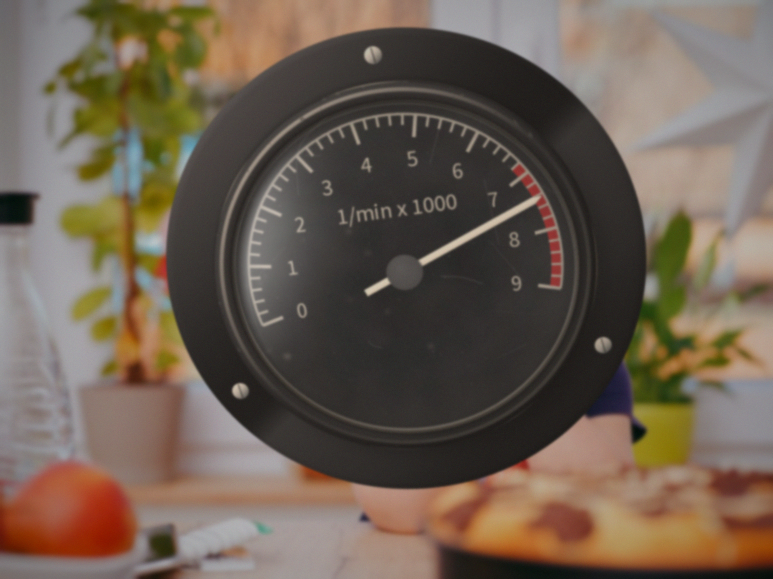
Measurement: 7400 rpm
